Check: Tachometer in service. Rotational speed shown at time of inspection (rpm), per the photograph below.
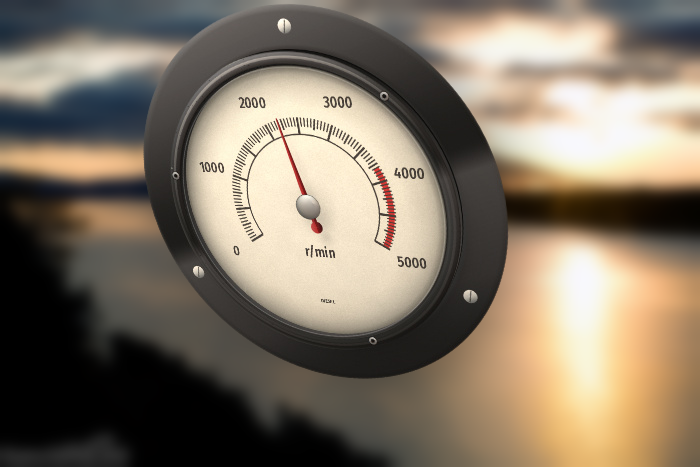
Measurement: 2250 rpm
